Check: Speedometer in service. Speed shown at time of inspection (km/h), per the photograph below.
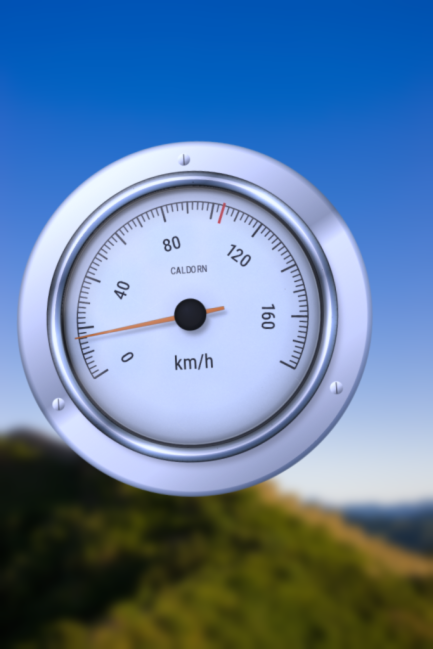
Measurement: 16 km/h
